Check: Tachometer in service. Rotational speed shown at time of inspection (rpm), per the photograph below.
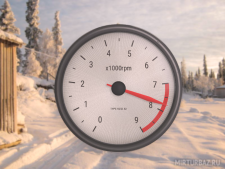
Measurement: 7750 rpm
